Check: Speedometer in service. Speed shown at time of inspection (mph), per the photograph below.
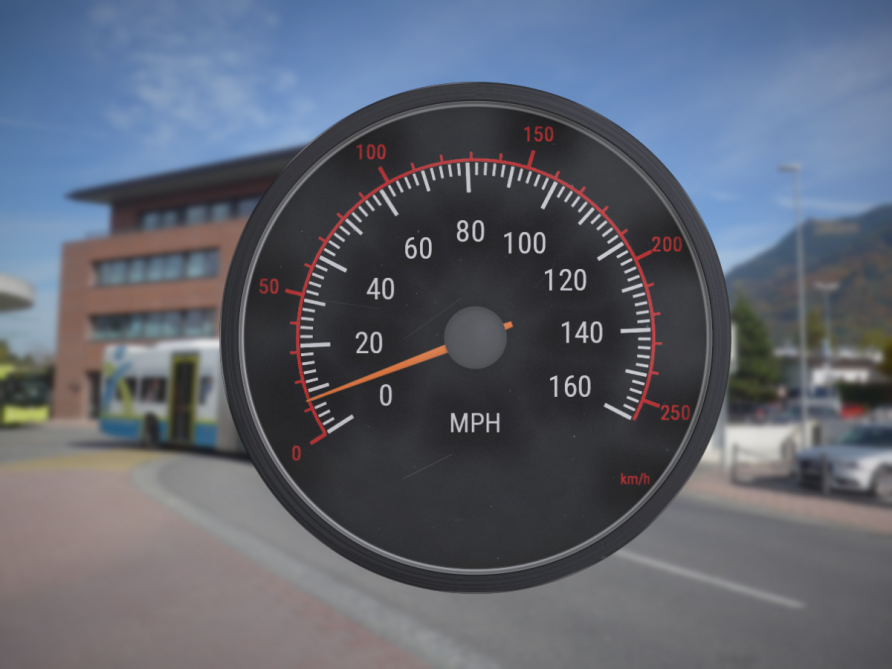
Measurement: 8 mph
